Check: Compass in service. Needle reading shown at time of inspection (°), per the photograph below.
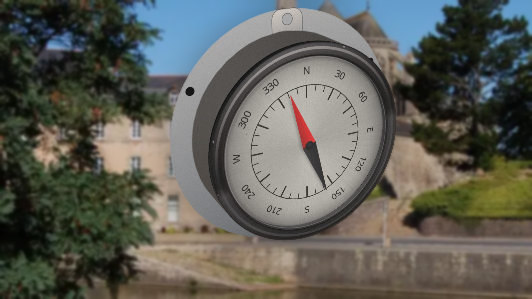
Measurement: 340 °
